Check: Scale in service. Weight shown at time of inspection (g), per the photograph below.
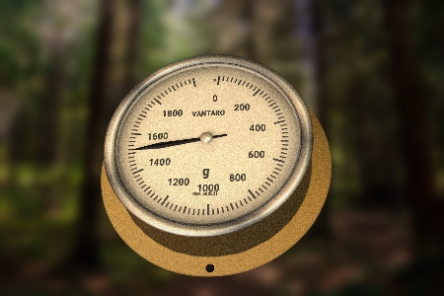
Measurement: 1500 g
